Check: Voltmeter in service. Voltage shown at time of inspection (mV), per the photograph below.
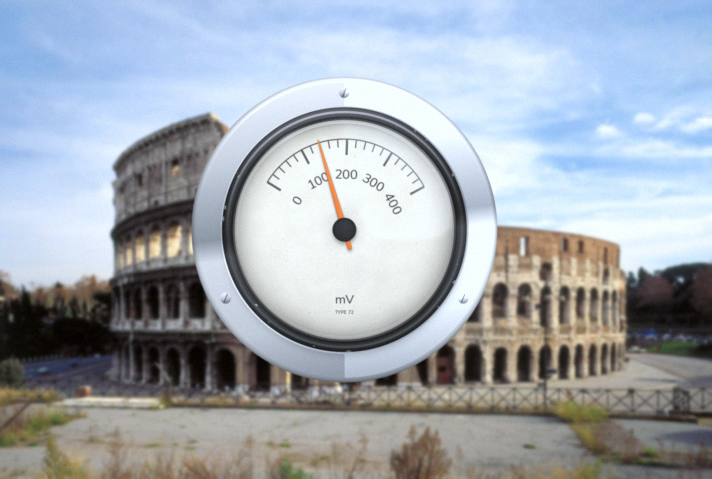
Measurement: 140 mV
